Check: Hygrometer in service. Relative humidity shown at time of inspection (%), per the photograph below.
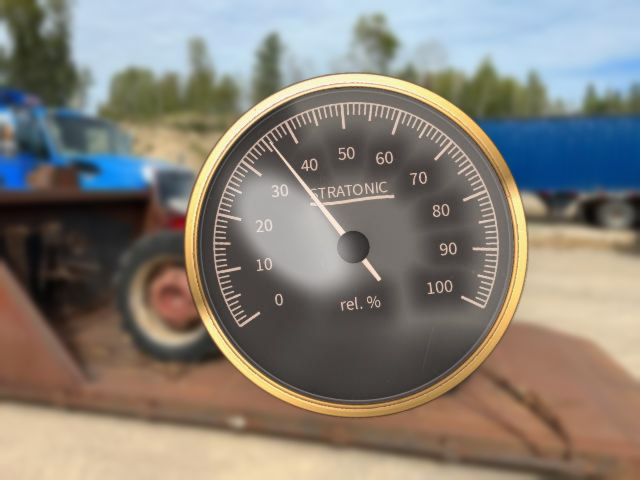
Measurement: 36 %
